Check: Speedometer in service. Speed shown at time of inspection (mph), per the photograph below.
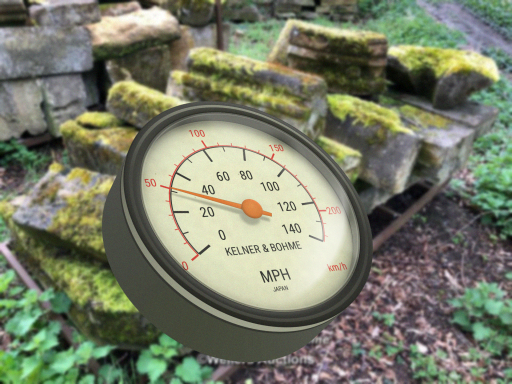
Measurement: 30 mph
